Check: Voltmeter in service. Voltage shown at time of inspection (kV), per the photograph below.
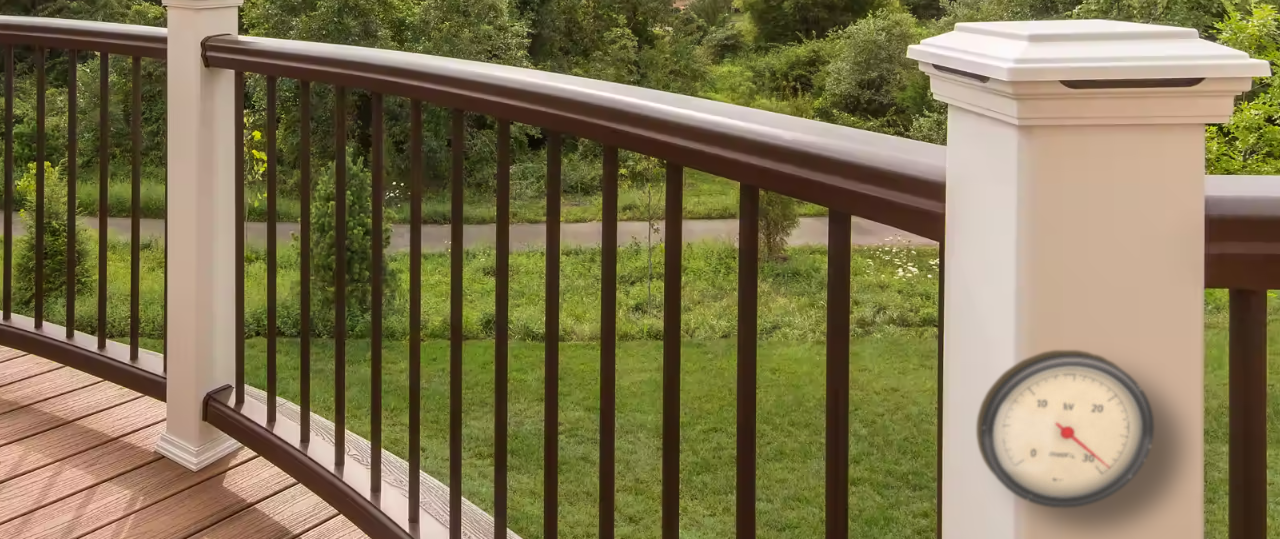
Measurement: 29 kV
